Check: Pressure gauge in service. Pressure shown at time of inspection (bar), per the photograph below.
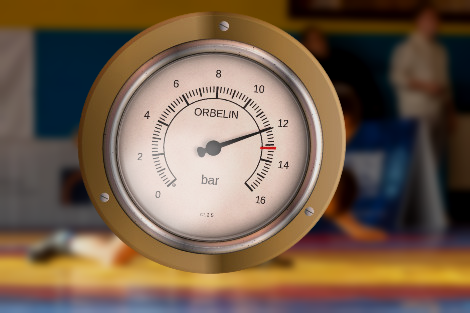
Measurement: 12 bar
